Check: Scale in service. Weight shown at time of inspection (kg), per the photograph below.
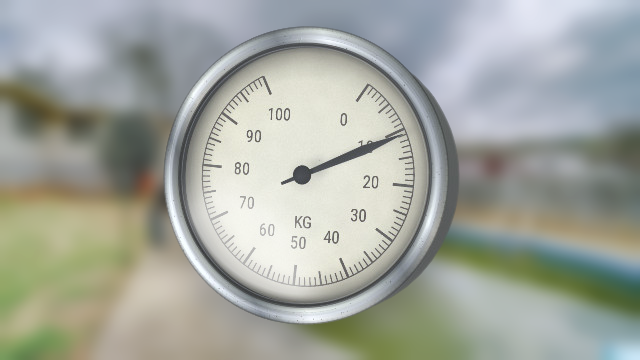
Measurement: 11 kg
